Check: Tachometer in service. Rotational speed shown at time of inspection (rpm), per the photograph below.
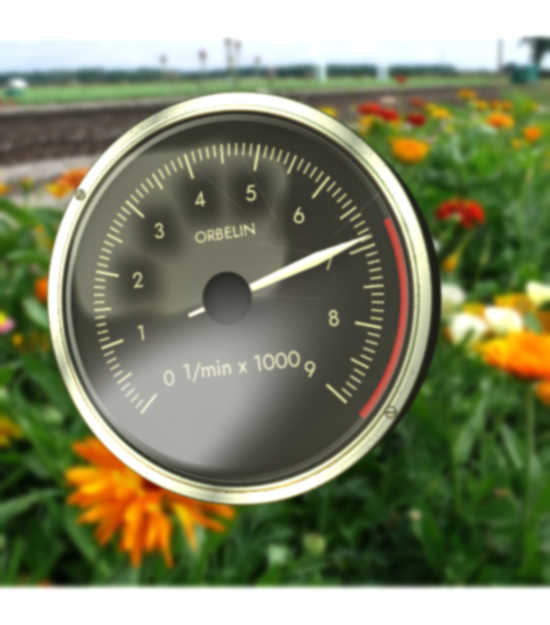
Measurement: 6900 rpm
